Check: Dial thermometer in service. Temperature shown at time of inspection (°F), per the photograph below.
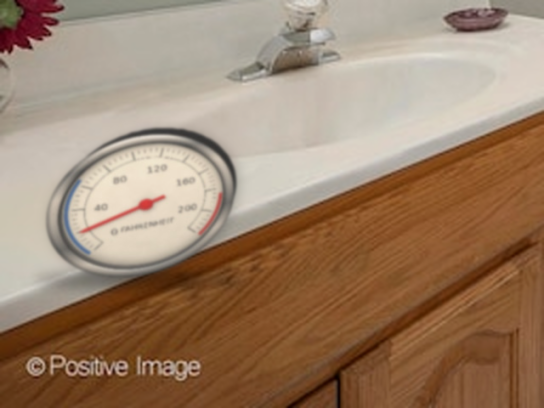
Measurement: 20 °F
